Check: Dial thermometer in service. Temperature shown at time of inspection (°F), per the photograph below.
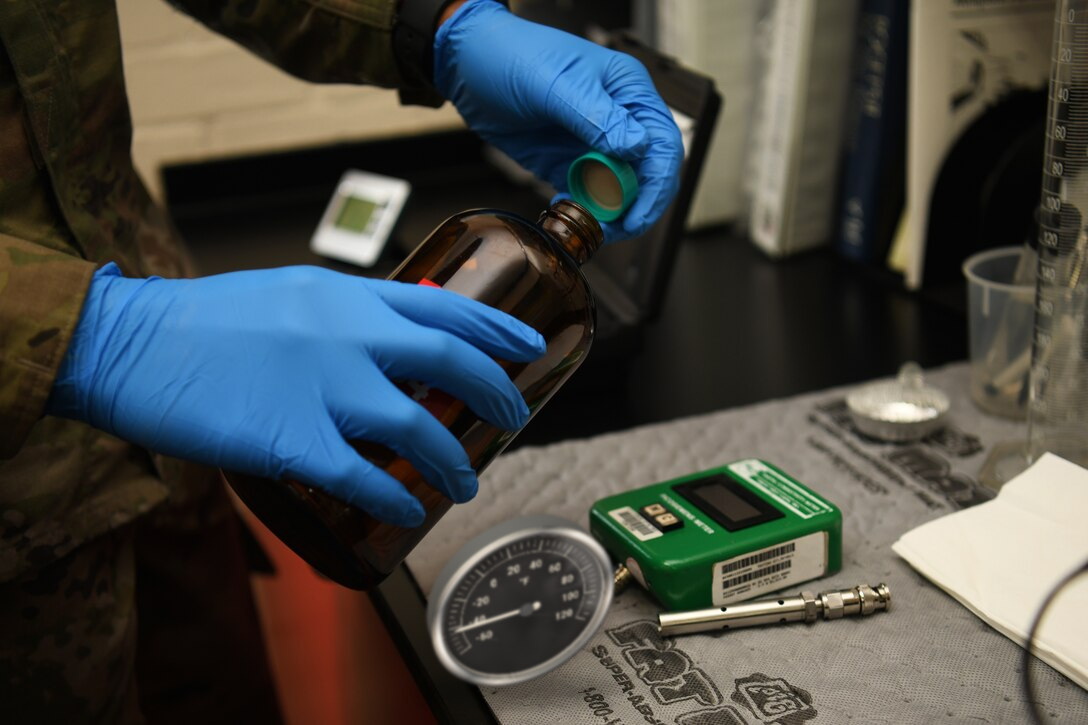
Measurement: -40 °F
